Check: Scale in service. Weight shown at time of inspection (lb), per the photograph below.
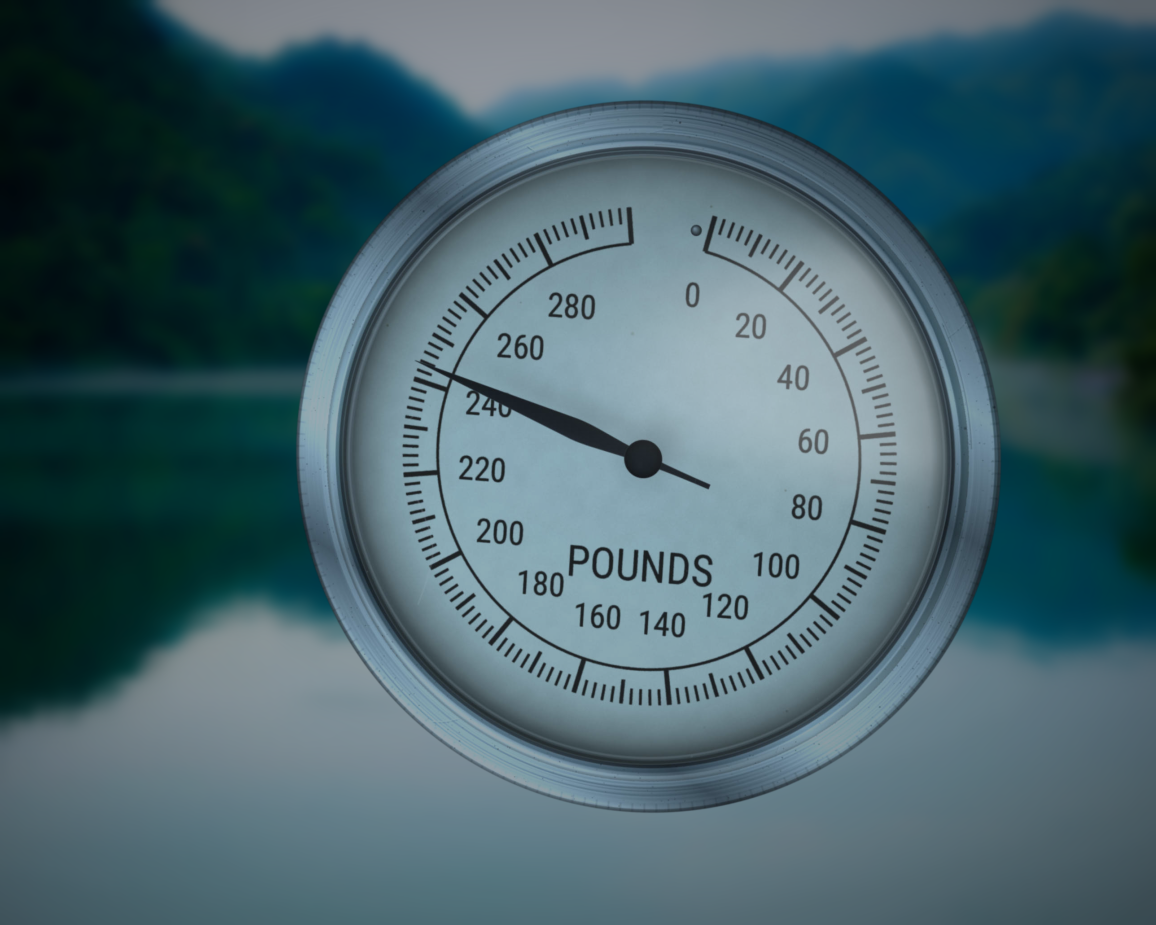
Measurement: 244 lb
